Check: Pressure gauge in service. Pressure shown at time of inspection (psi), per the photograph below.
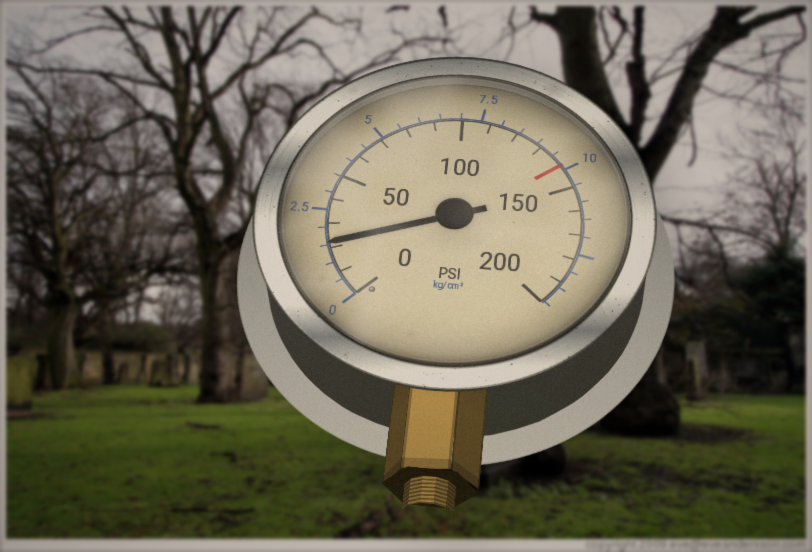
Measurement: 20 psi
